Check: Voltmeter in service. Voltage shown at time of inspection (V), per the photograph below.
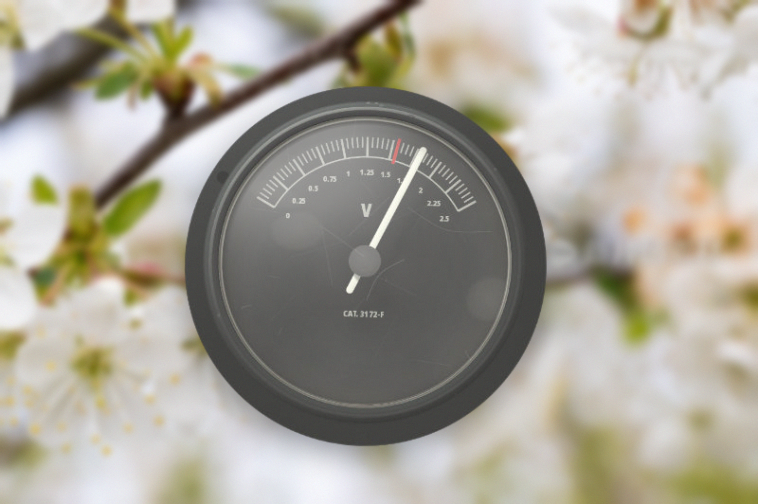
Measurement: 1.8 V
